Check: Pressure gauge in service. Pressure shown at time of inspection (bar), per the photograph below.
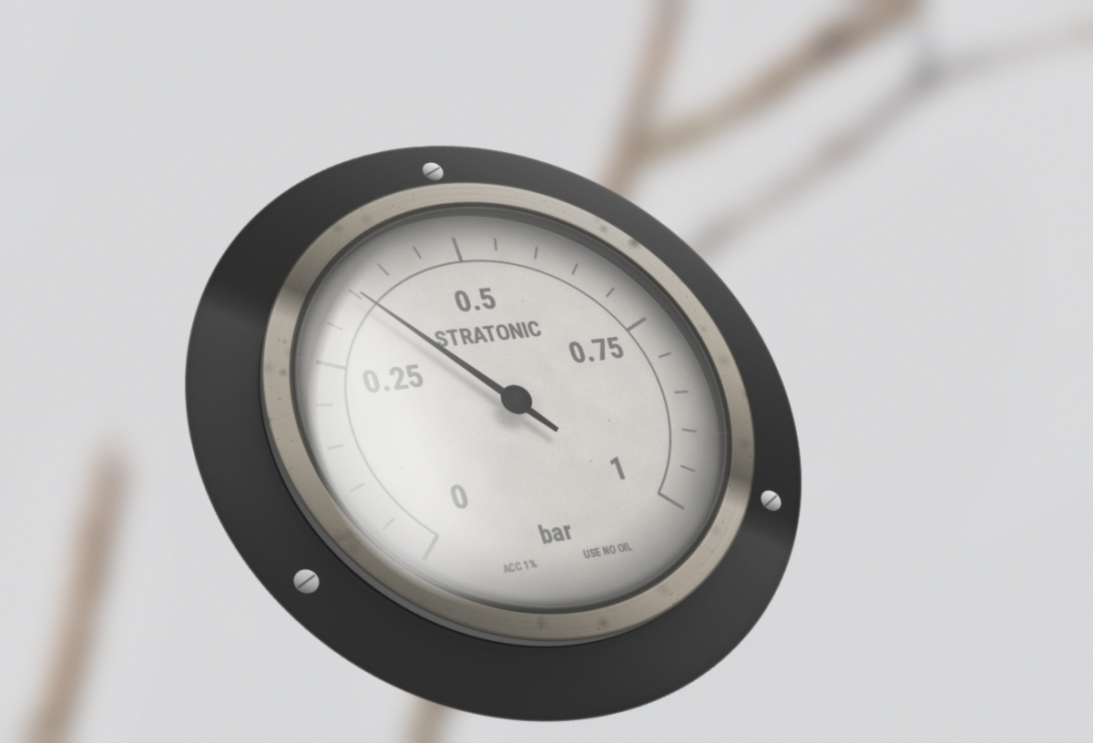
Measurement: 0.35 bar
